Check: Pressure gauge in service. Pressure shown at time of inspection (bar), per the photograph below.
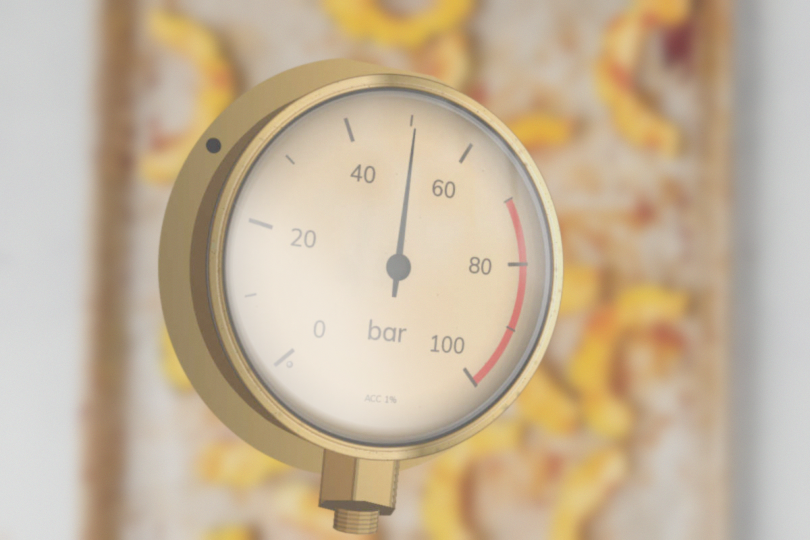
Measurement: 50 bar
